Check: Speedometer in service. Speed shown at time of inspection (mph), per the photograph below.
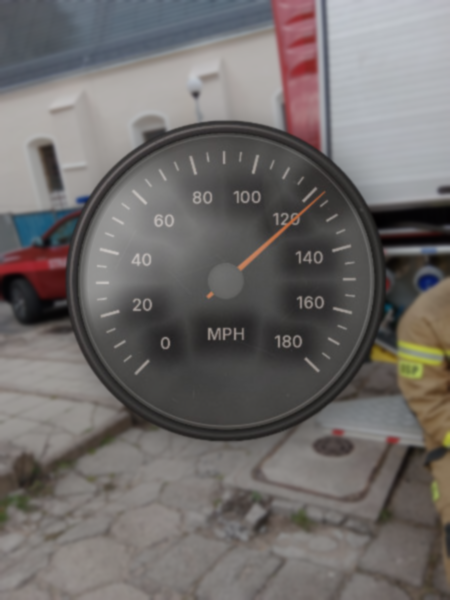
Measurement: 122.5 mph
